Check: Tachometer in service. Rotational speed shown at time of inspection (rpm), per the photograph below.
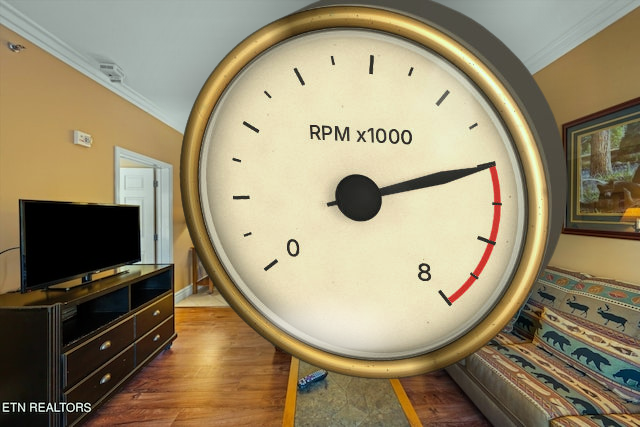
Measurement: 6000 rpm
